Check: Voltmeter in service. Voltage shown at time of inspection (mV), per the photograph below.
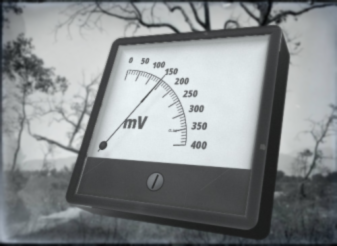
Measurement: 150 mV
